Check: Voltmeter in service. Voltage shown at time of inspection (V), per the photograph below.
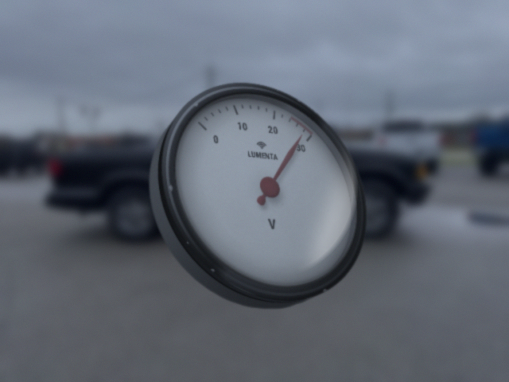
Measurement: 28 V
